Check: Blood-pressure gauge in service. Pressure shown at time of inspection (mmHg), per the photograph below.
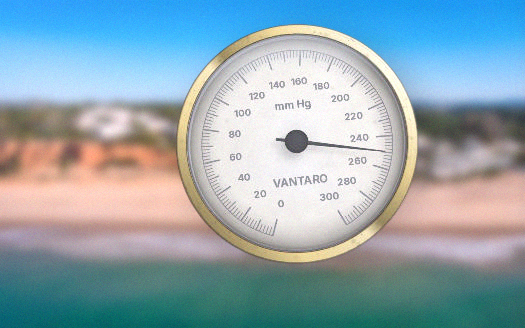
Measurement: 250 mmHg
